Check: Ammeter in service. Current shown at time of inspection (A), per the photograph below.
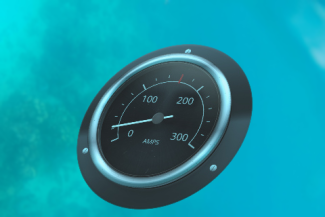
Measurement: 20 A
